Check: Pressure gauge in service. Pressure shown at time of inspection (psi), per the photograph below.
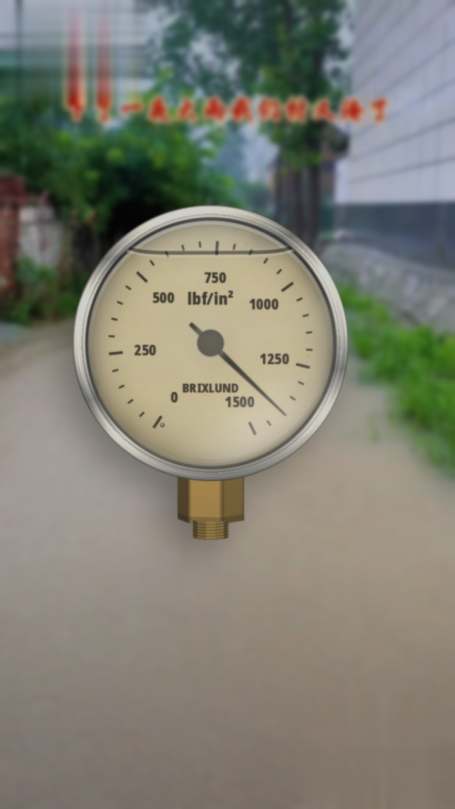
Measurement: 1400 psi
